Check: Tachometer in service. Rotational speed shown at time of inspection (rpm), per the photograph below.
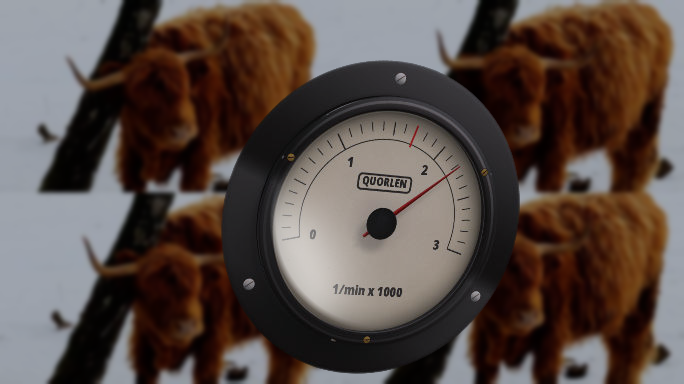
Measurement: 2200 rpm
